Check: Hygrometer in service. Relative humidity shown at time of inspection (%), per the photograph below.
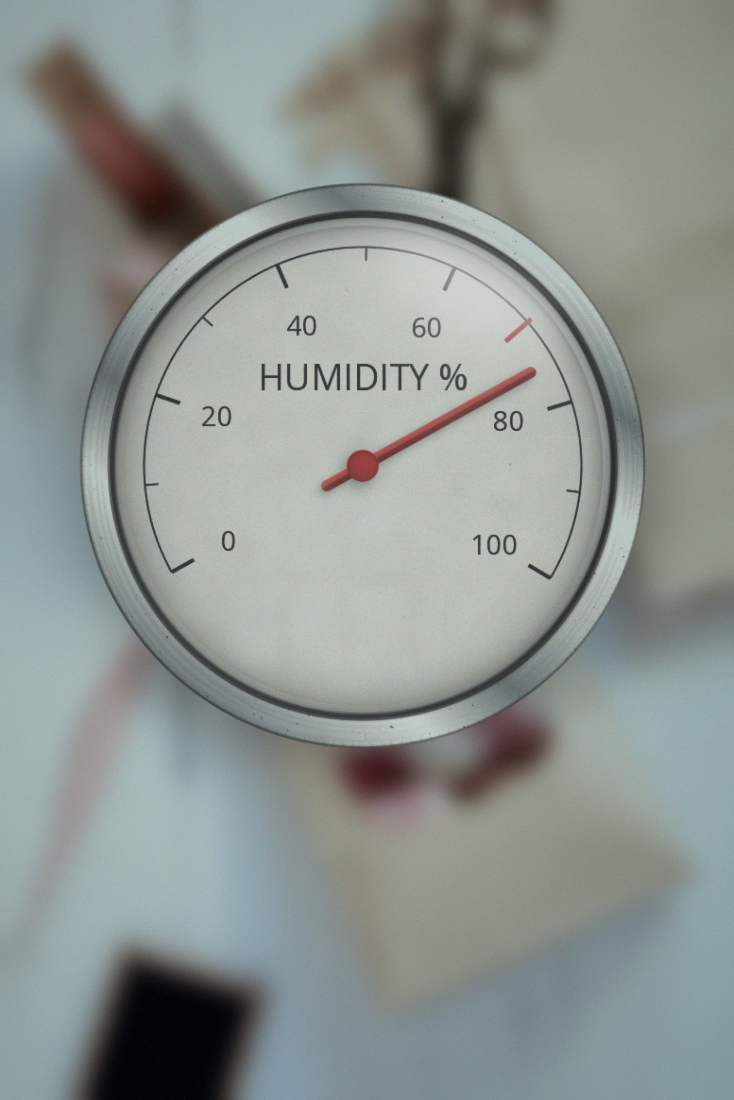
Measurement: 75 %
